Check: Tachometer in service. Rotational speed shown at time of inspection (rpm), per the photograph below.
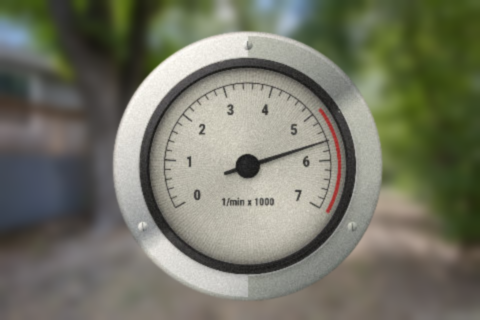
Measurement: 5600 rpm
